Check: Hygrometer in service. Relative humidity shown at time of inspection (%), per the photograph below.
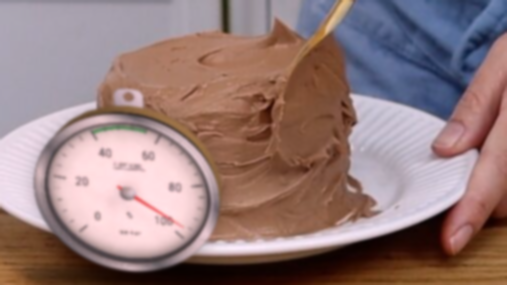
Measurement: 96 %
